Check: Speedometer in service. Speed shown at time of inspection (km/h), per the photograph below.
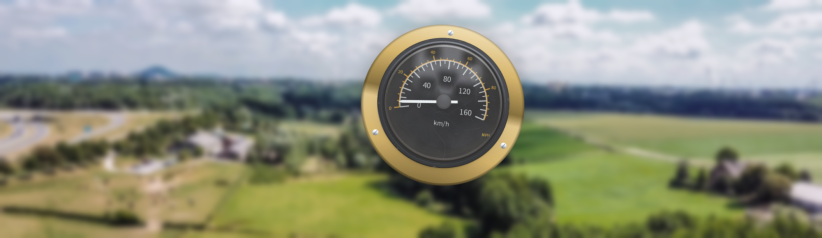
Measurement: 5 km/h
